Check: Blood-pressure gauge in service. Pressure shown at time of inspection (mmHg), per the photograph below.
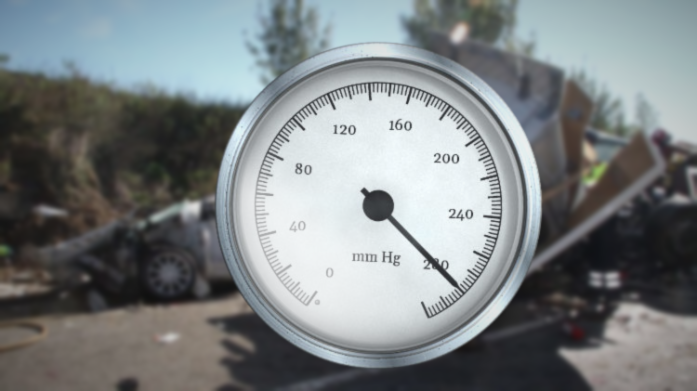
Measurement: 280 mmHg
